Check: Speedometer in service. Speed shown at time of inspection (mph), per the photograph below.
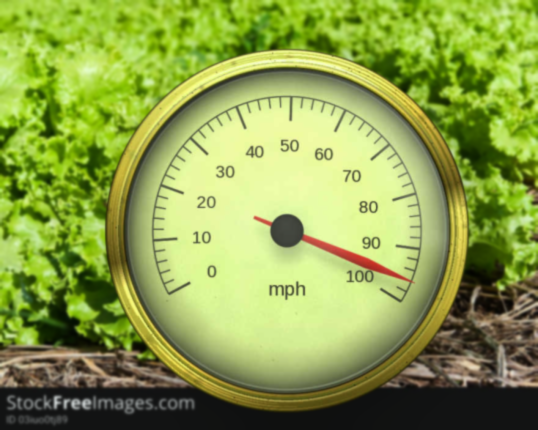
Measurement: 96 mph
